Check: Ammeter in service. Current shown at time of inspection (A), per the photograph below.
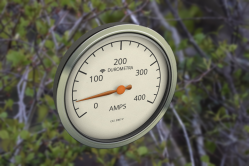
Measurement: 40 A
